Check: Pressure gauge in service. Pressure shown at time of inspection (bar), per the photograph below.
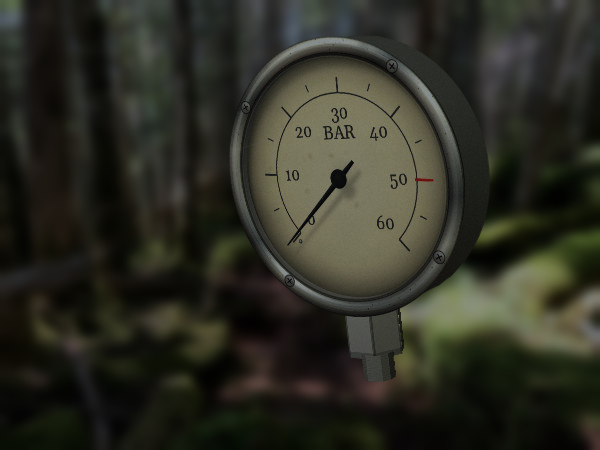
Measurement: 0 bar
